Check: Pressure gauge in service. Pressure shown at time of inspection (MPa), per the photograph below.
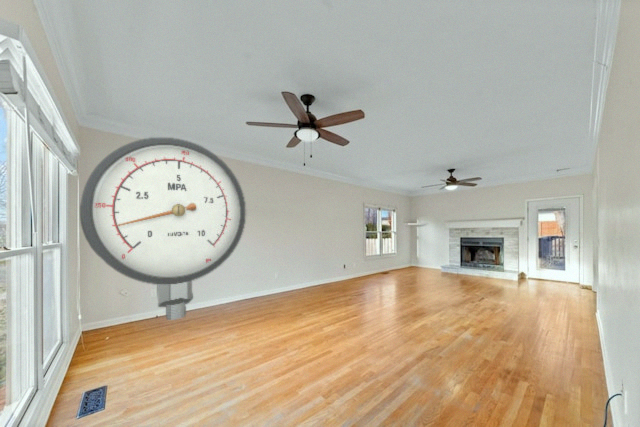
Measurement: 1 MPa
